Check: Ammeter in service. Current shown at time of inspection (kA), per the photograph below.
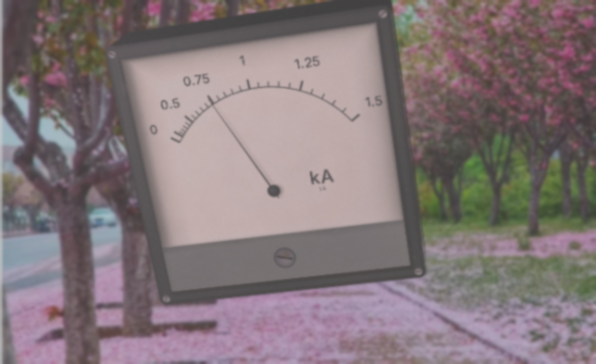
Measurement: 0.75 kA
